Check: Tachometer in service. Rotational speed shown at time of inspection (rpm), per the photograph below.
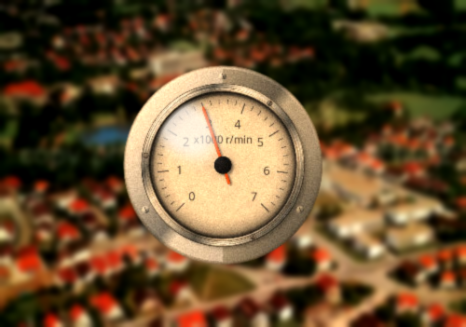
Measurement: 3000 rpm
